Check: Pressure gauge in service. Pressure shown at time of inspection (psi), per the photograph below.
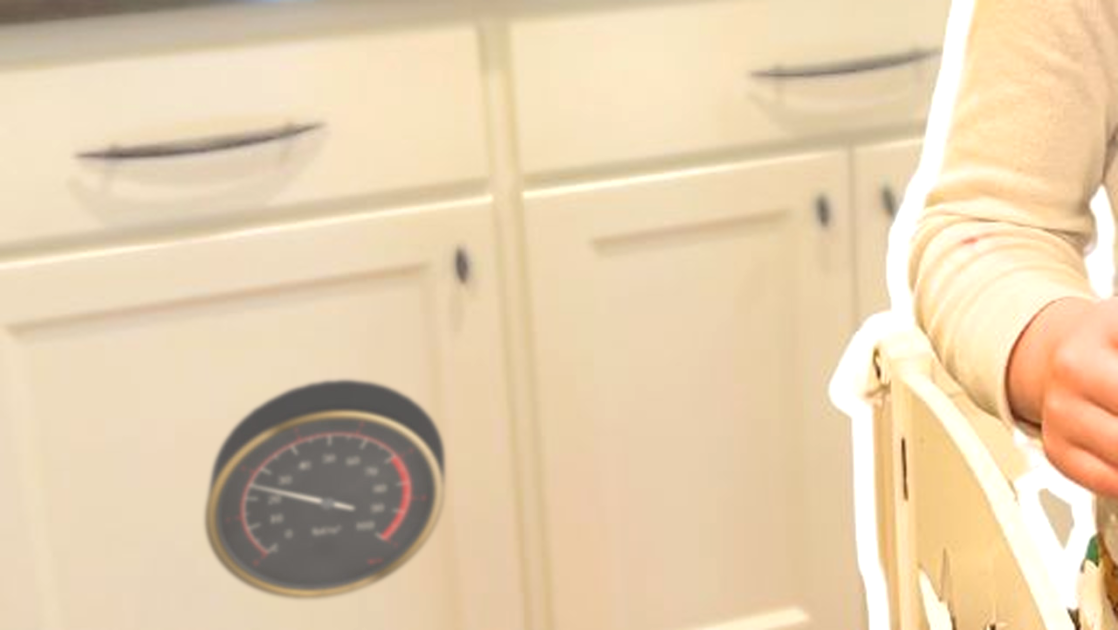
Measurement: 25 psi
